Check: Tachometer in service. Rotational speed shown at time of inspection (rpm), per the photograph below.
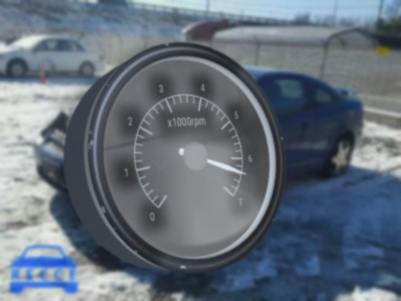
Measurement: 6400 rpm
